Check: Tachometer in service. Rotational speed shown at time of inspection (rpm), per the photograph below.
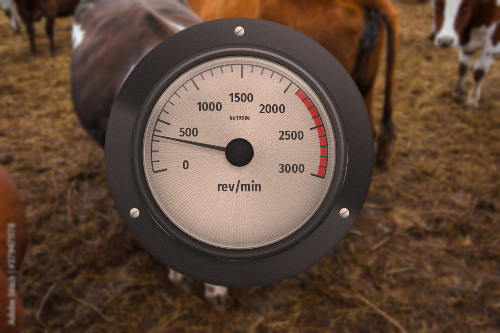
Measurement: 350 rpm
